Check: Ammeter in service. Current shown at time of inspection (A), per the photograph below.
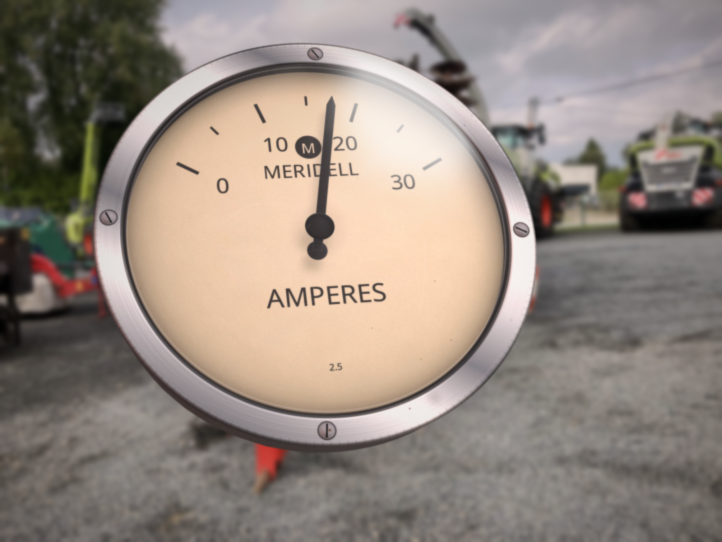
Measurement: 17.5 A
